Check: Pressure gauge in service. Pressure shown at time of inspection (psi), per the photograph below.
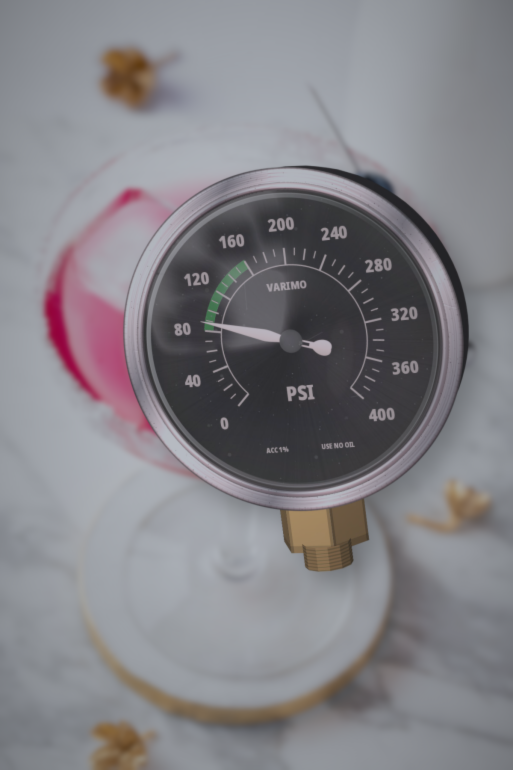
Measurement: 90 psi
